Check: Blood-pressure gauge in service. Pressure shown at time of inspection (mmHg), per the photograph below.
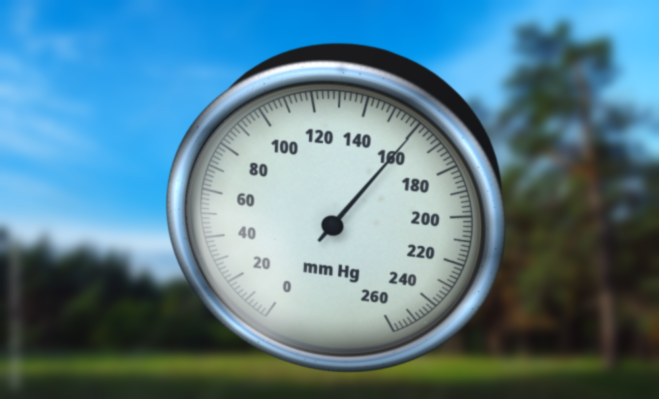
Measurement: 160 mmHg
